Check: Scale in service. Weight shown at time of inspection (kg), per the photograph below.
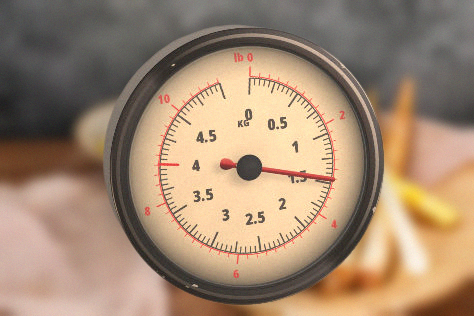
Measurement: 1.45 kg
